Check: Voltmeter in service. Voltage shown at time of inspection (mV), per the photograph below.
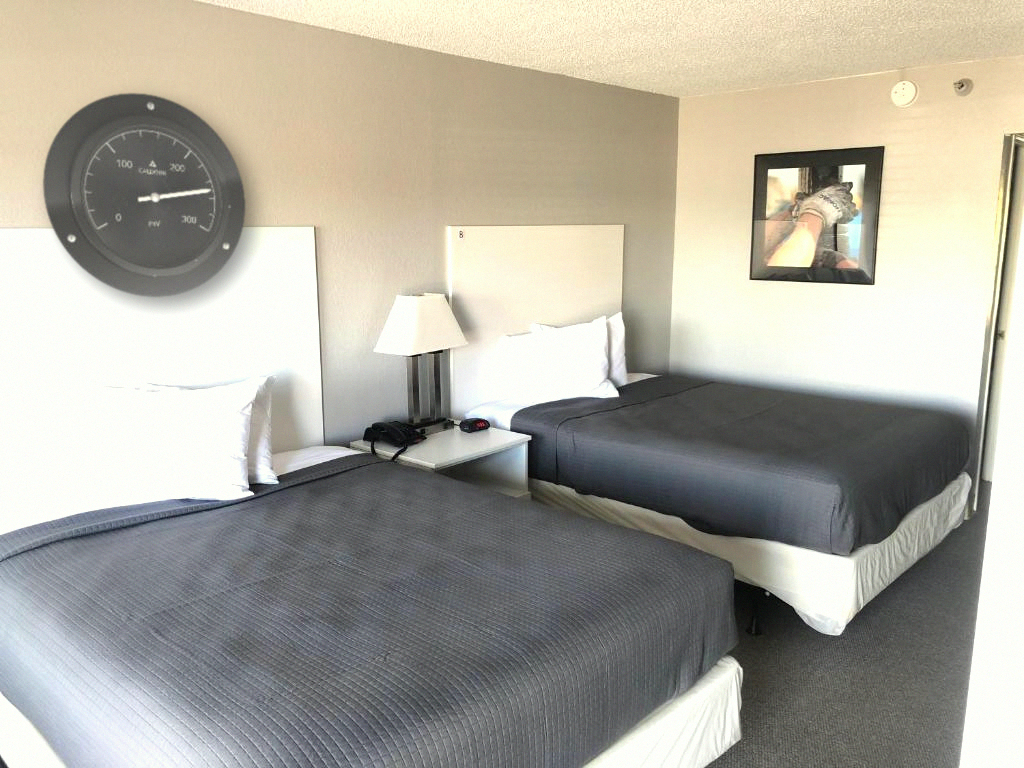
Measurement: 250 mV
